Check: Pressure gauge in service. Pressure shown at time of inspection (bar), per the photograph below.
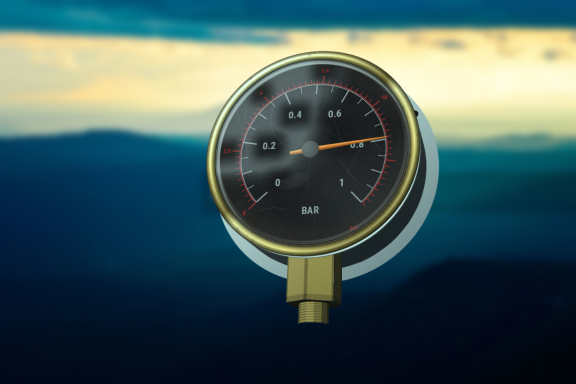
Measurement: 0.8 bar
